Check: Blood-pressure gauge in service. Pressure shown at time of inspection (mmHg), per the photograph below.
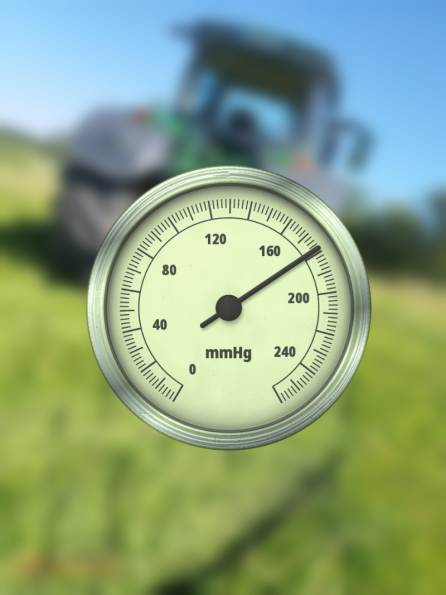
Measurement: 178 mmHg
